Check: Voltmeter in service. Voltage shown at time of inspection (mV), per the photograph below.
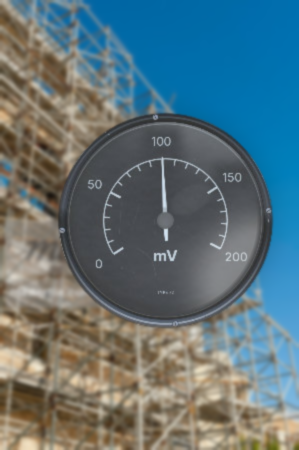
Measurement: 100 mV
